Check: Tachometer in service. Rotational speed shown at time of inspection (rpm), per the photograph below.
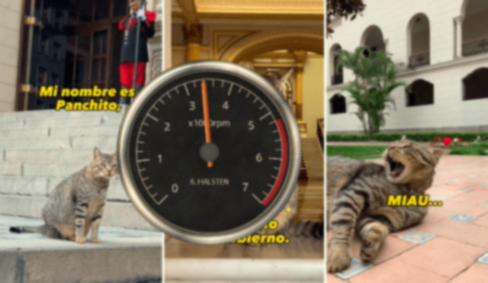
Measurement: 3400 rpm
